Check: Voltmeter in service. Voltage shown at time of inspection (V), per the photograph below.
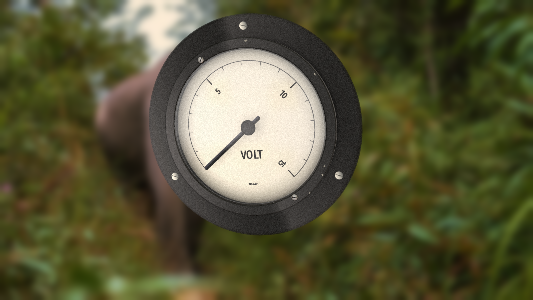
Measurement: 0 V
